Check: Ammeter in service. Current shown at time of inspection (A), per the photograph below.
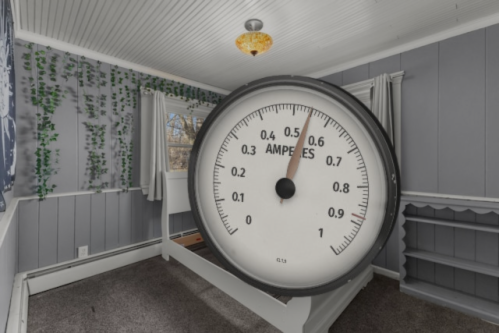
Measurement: 0.55 A
